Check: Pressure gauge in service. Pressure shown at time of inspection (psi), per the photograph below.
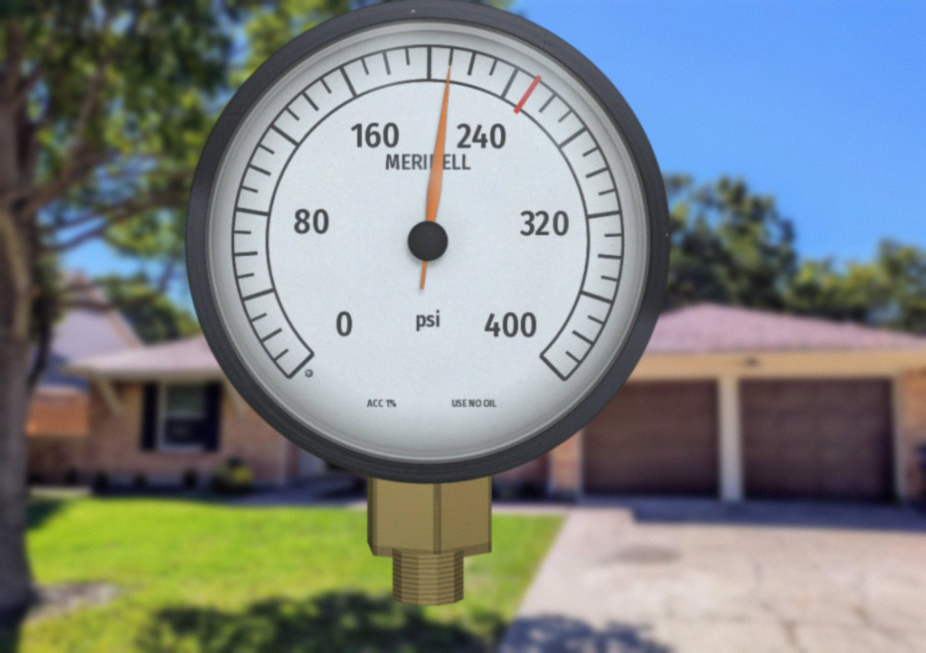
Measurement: 210 psi
